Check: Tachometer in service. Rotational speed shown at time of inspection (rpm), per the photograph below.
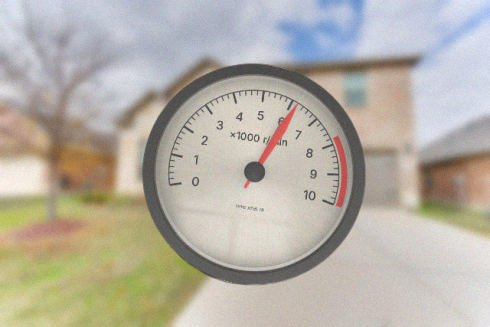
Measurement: 6200 rpm
